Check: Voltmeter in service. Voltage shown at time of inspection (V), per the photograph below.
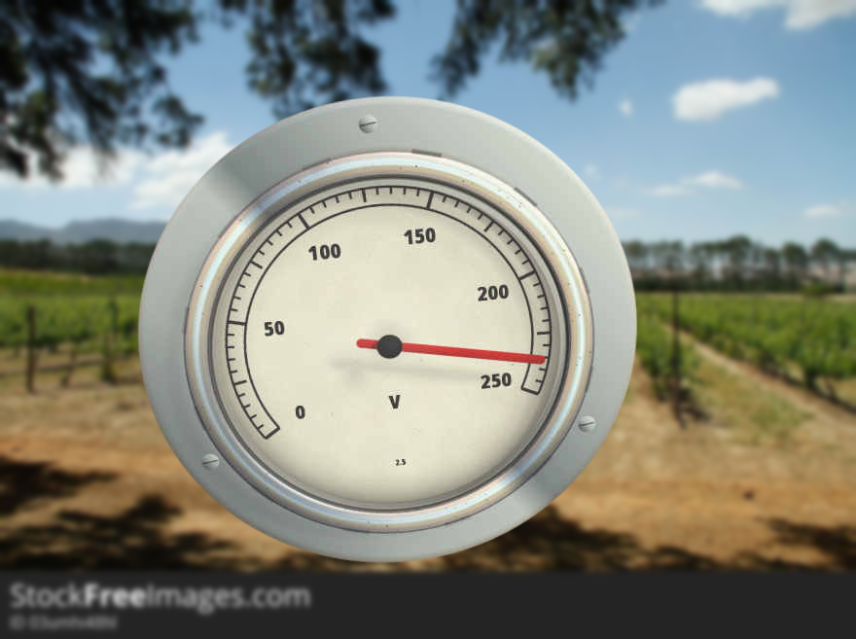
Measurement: 235 V
